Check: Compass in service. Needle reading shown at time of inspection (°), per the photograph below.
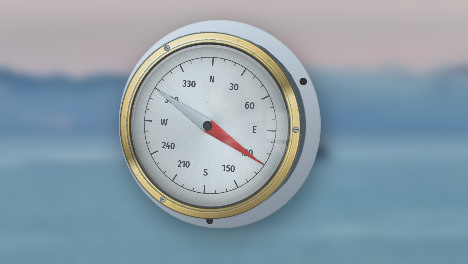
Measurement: 120 °
